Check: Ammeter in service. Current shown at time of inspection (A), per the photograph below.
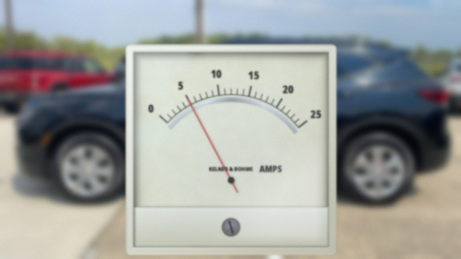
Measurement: 5 A
